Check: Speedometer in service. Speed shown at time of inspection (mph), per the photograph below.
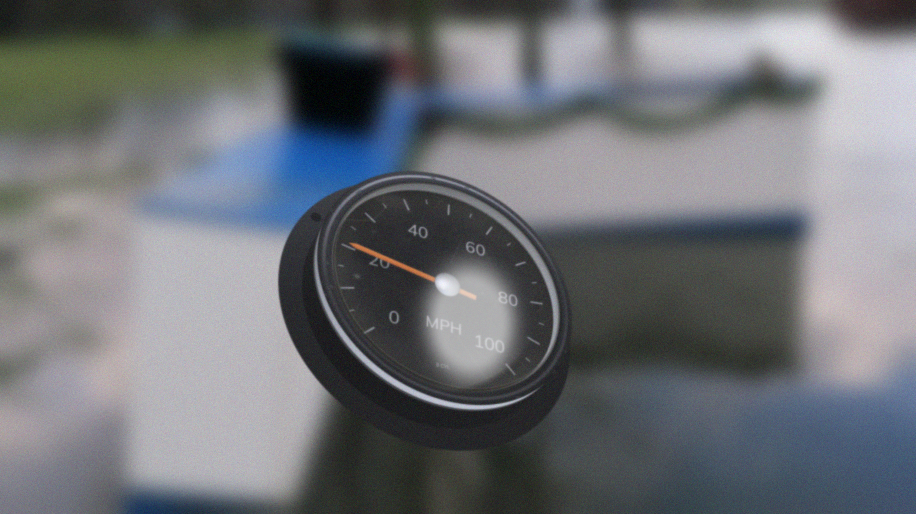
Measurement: 20 mph
